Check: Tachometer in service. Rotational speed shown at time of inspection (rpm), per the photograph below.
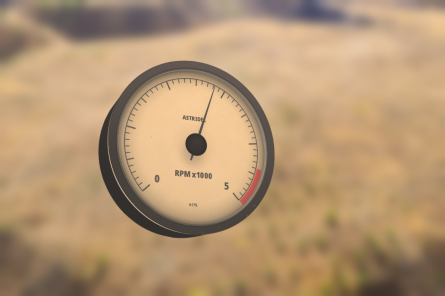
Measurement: 2800 rpm
